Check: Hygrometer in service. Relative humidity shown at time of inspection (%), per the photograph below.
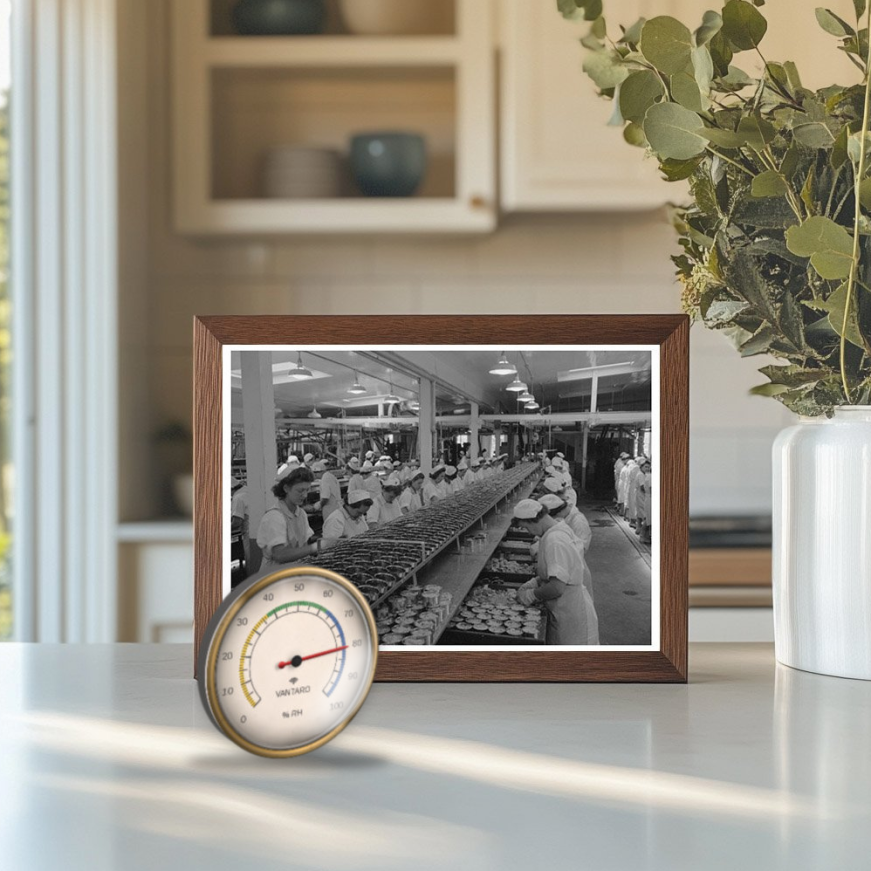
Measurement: 80 %
